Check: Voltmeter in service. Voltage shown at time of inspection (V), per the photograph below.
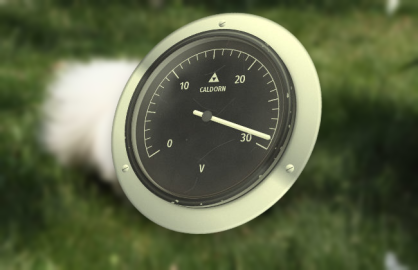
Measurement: 29 V
